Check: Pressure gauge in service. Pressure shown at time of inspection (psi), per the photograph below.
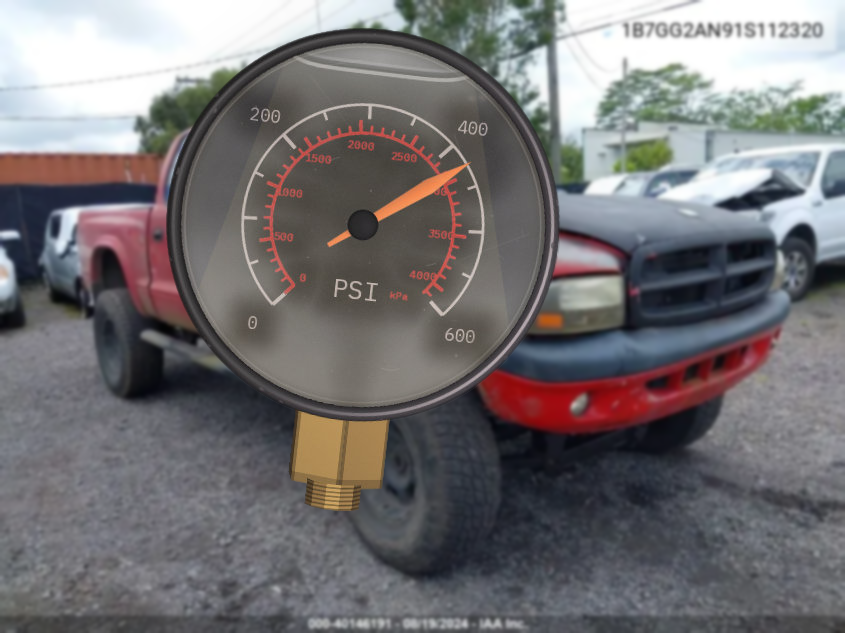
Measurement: 425 psi
